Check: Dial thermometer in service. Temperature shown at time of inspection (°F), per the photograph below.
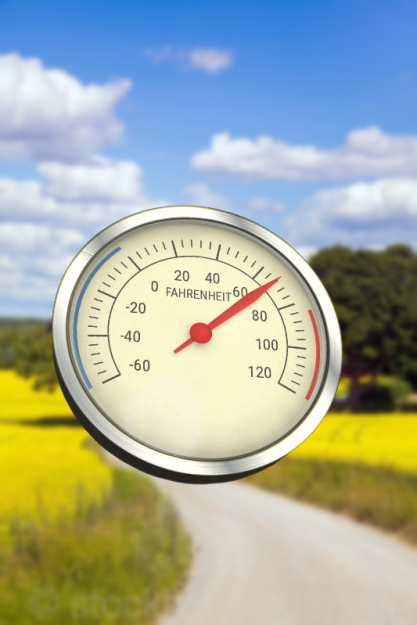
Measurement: 68 °F
